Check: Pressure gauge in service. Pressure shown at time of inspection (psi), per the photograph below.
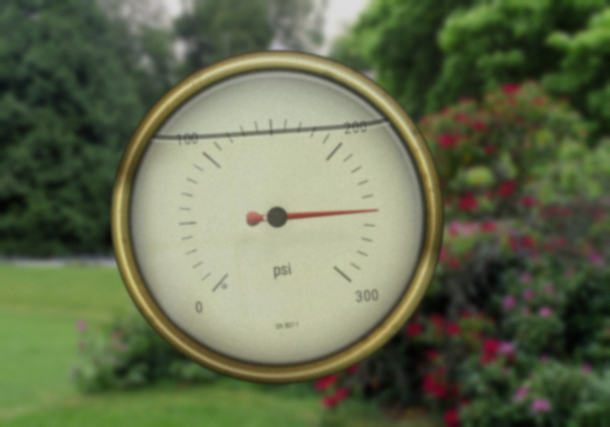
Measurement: 250 psi
